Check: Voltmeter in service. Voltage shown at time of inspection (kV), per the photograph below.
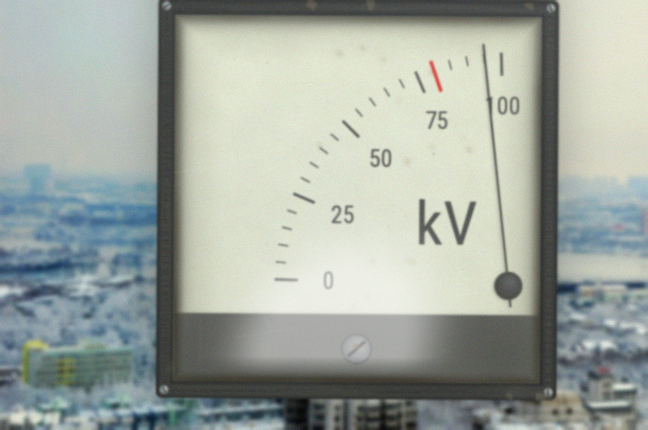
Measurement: 95 kV
